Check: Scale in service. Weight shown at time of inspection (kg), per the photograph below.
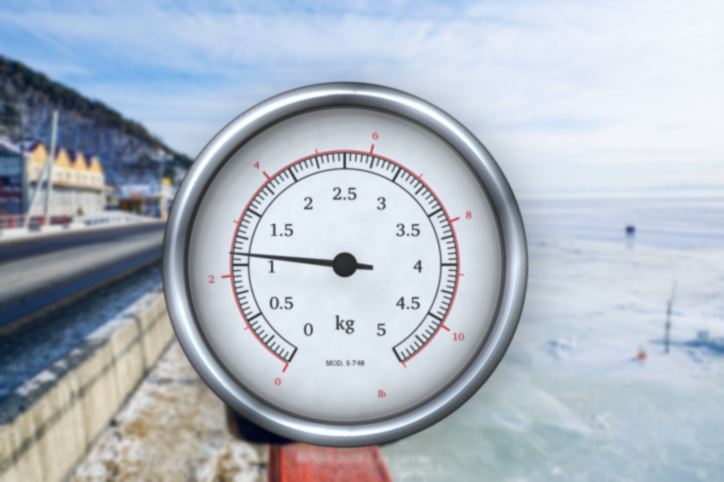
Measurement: 1.1 kg
